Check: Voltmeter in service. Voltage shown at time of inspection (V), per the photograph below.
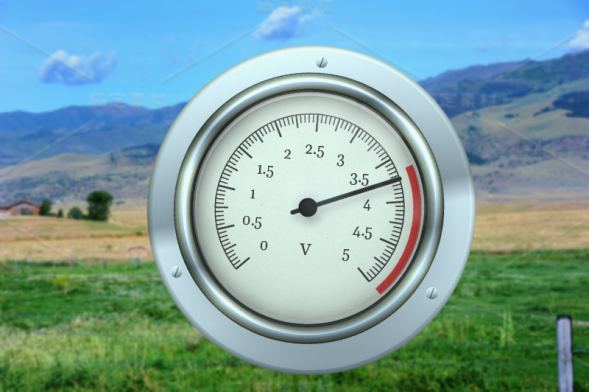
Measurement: 3.75 V
